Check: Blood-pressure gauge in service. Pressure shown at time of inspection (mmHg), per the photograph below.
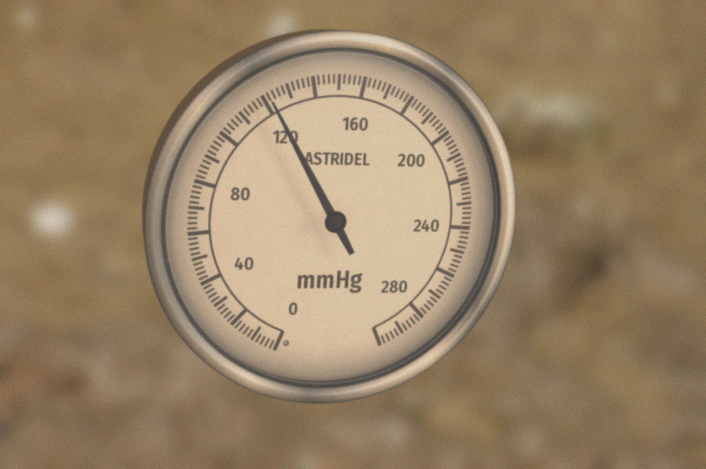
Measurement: 122 mmHg
